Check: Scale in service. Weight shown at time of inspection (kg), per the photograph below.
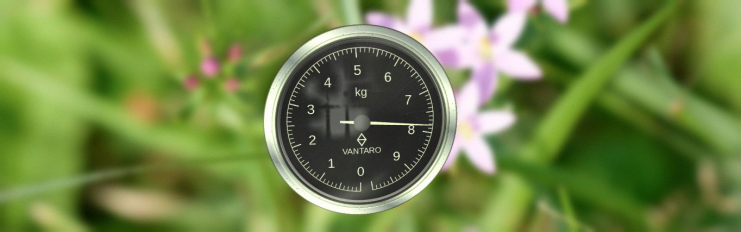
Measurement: 7.8 kg
